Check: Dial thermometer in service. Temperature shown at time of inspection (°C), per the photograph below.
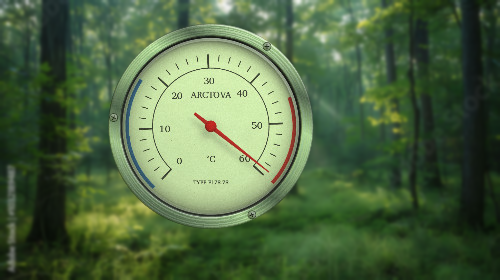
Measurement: 59 °C
